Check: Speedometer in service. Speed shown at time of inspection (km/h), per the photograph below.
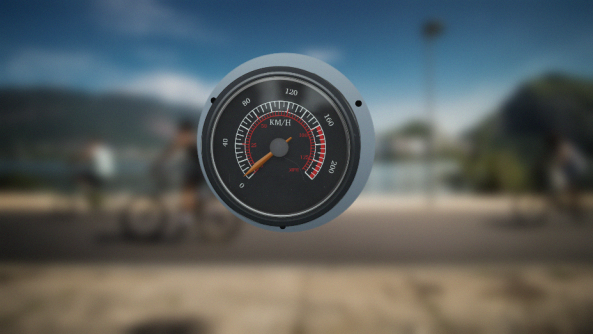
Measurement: 5 km/h
